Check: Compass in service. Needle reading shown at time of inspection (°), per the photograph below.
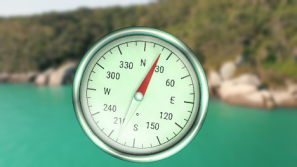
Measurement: 20 °
